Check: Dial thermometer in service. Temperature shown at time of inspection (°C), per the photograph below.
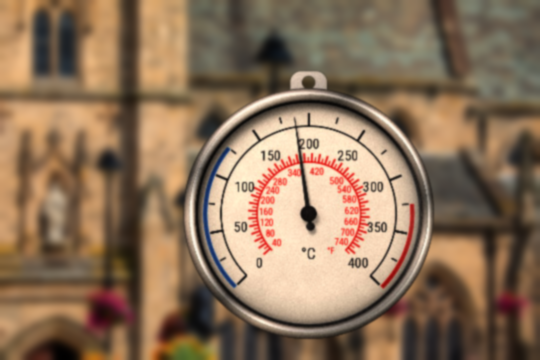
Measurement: 187.5 °C
